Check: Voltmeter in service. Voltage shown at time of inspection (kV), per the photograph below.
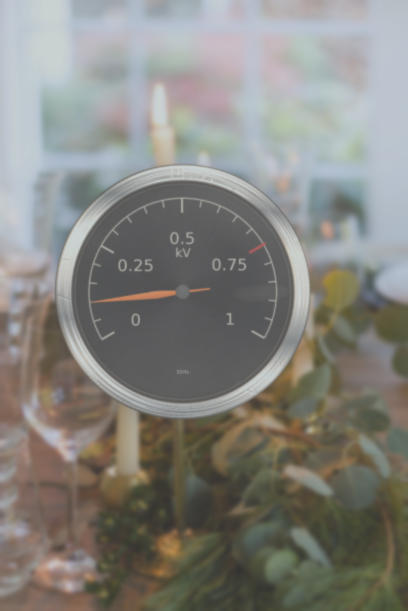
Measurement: 0.1 kV
